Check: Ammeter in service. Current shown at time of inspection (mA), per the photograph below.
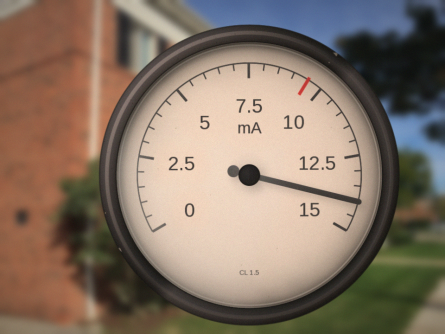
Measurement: 14 mA
